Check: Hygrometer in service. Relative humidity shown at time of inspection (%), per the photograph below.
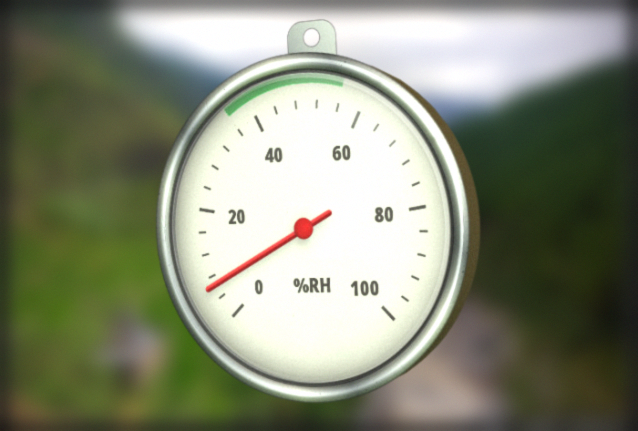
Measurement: 6 %
